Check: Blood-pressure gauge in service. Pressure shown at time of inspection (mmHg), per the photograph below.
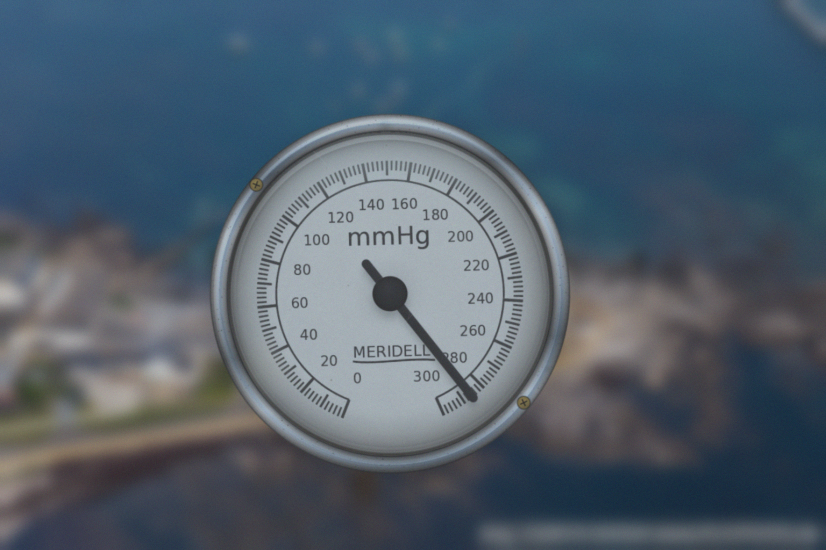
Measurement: 286 mmHg
